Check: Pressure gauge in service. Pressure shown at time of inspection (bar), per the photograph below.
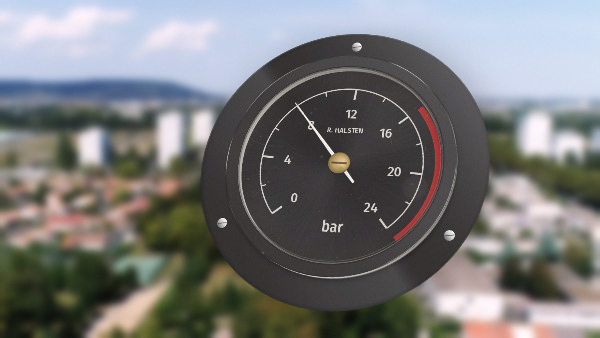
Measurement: 8 bar
